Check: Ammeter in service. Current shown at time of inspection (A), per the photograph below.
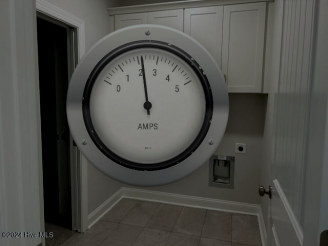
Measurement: 2.2 A
